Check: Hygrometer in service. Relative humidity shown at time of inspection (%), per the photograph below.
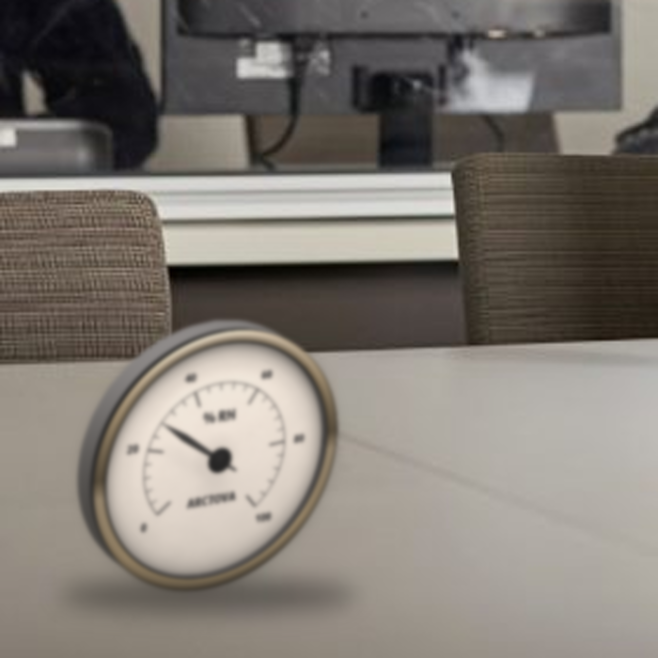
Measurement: 28 %
